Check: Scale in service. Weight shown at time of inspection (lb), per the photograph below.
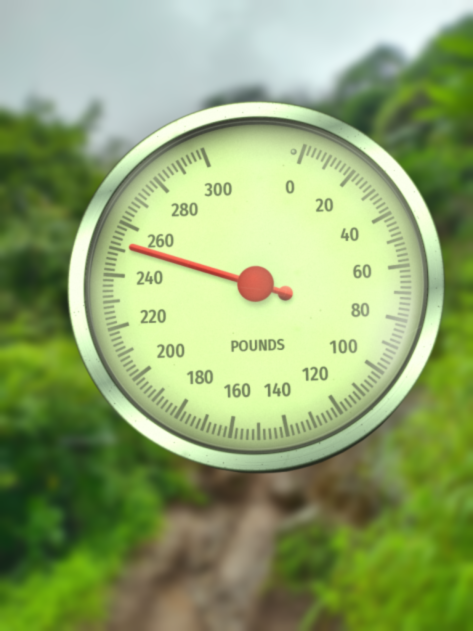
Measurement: 252 lb
